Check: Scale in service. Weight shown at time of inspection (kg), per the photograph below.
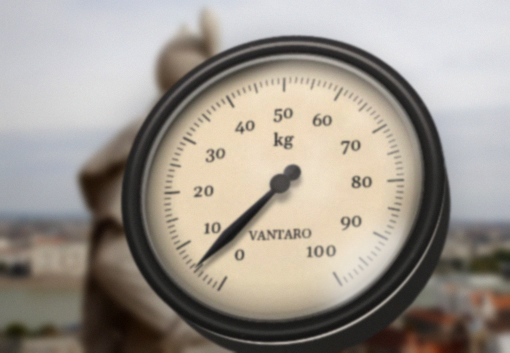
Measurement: 5 kg
